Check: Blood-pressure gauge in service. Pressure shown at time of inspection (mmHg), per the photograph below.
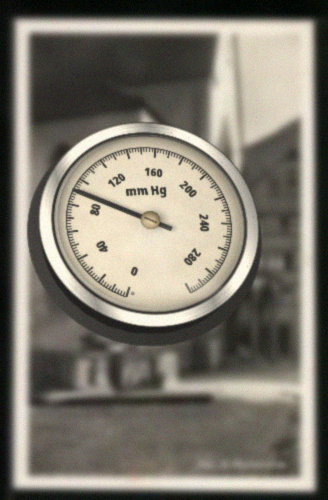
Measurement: 90 mmHg
